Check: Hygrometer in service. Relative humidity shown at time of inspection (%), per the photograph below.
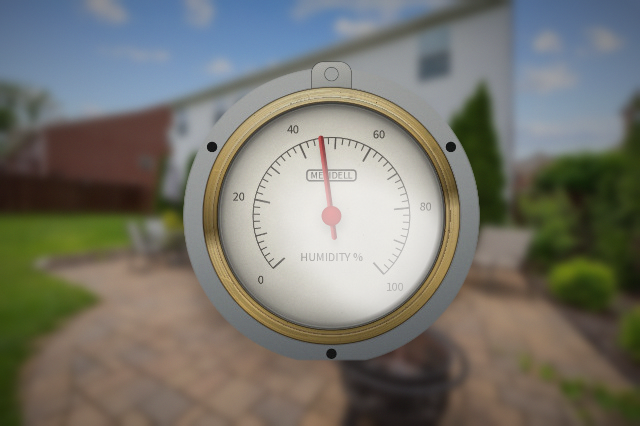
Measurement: 46 %
